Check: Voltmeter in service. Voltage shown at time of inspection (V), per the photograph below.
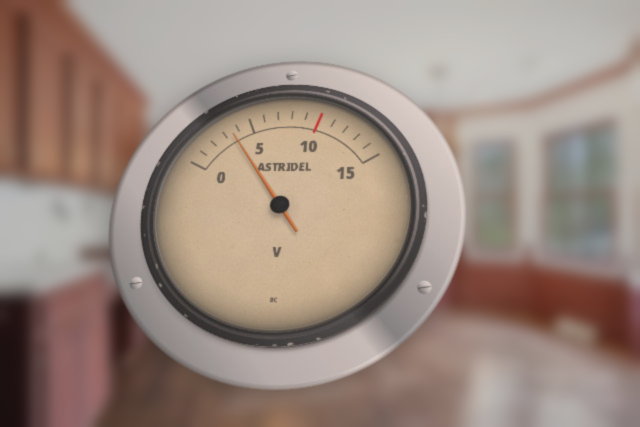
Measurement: 3.5 V
